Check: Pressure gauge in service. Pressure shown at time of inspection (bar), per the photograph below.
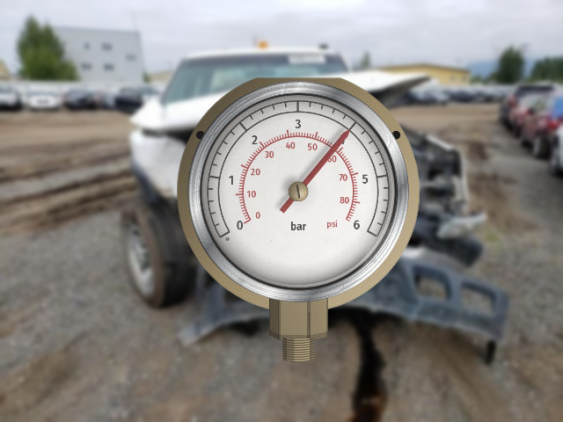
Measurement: 4 bar
